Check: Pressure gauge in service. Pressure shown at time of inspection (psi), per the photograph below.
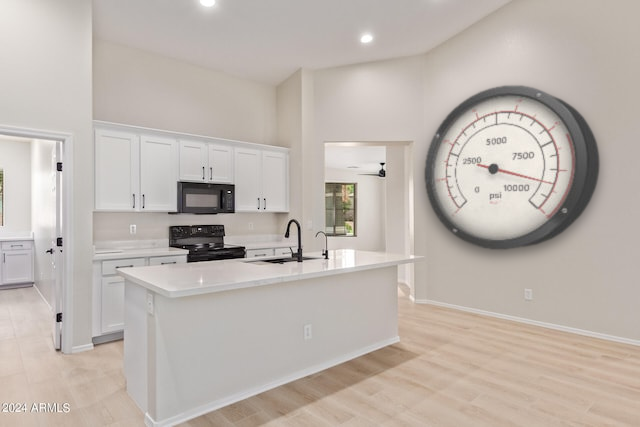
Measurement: 9000 psi
